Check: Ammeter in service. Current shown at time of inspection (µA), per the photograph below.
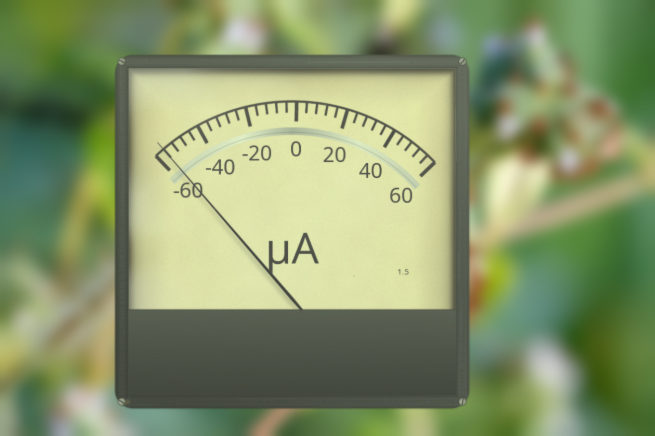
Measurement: -56 µA
